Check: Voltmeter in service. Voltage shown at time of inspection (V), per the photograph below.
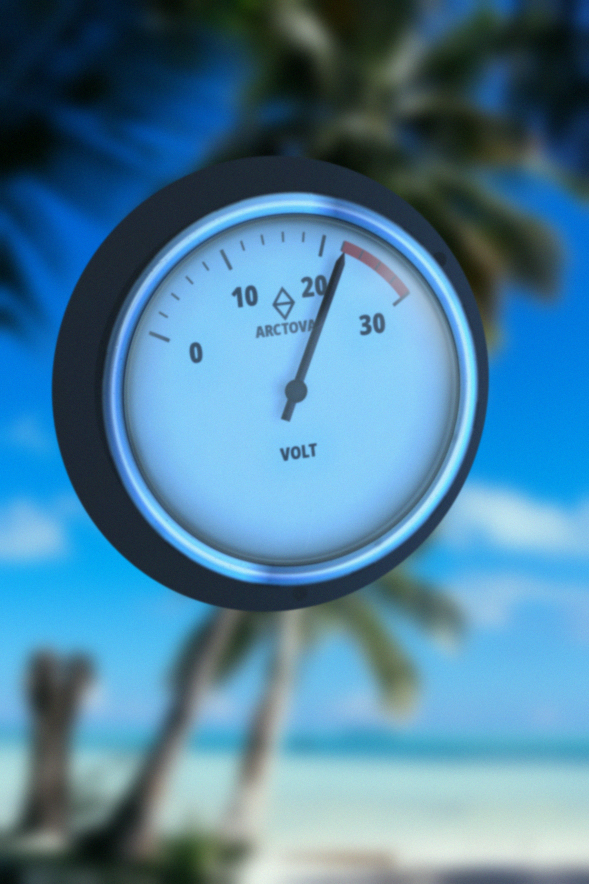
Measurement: 22 V
